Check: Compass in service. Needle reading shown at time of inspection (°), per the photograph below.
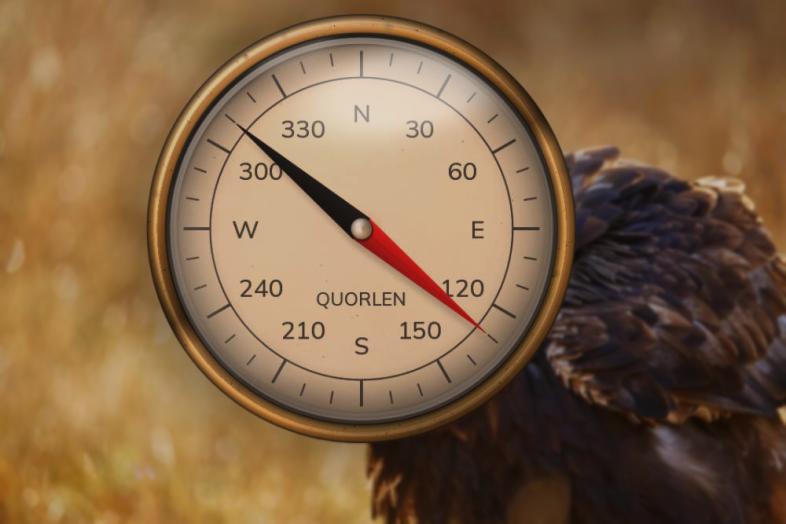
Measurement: 130 °
